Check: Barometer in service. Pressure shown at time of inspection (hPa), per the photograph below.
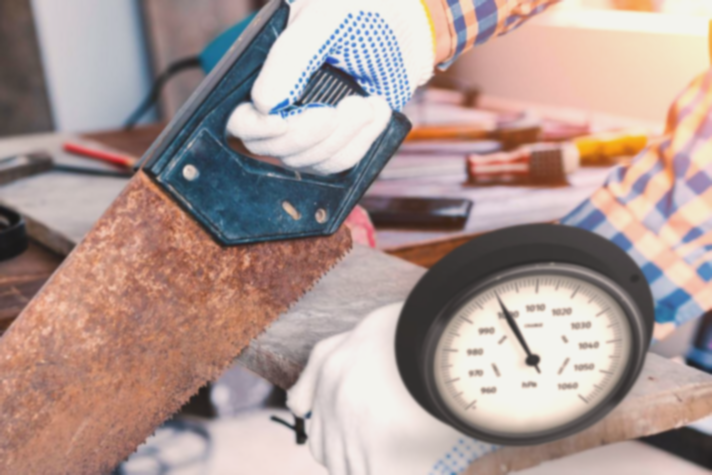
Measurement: 1000 hPa
